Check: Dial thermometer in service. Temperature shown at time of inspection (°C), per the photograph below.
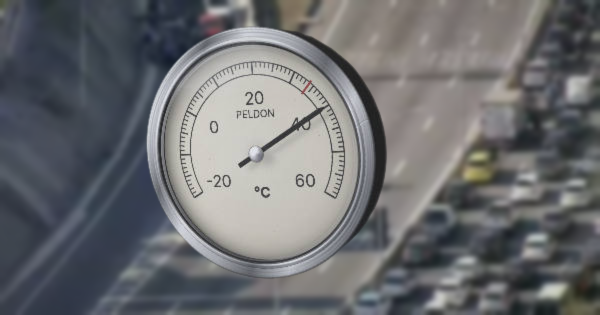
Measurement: 40 °C
